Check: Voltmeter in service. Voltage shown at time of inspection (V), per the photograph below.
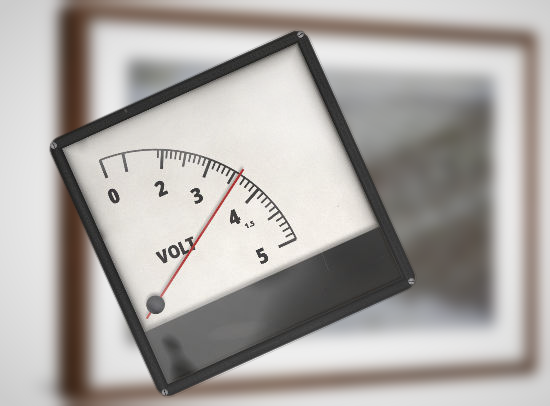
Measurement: 3.6 V
